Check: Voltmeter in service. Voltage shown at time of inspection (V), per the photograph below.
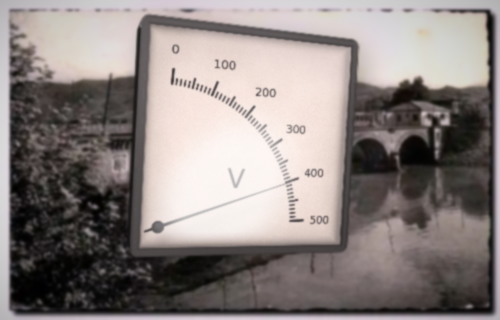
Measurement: 400 V
